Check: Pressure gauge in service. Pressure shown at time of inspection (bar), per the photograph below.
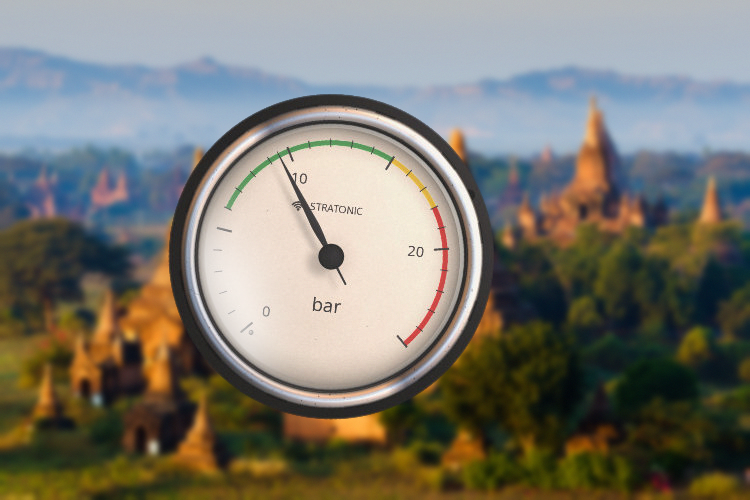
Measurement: 9.5 bar
